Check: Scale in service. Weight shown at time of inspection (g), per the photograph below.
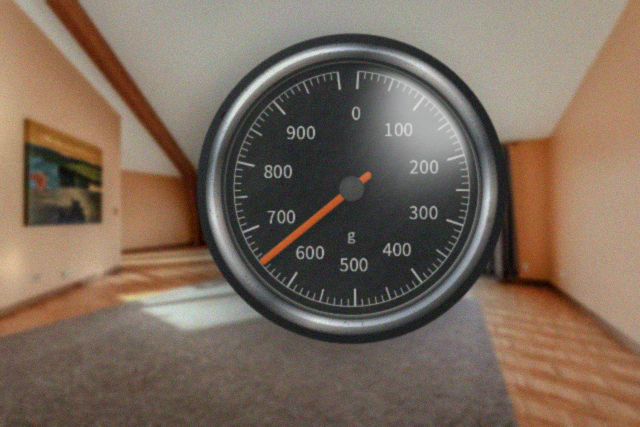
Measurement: 650 g
